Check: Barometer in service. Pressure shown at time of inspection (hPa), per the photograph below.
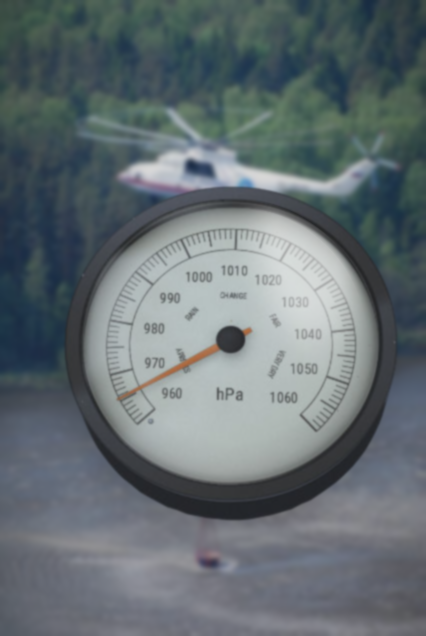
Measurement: 965 hPa
